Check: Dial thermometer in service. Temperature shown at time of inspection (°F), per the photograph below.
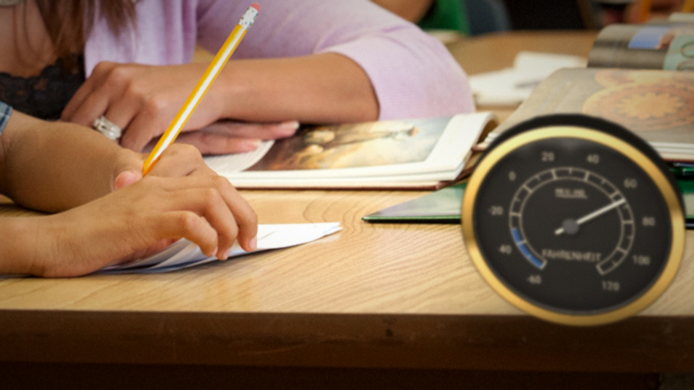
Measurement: 65 °F
